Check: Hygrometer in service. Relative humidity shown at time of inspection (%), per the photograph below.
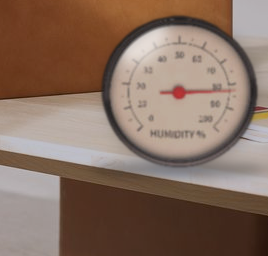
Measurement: 82.5 %
